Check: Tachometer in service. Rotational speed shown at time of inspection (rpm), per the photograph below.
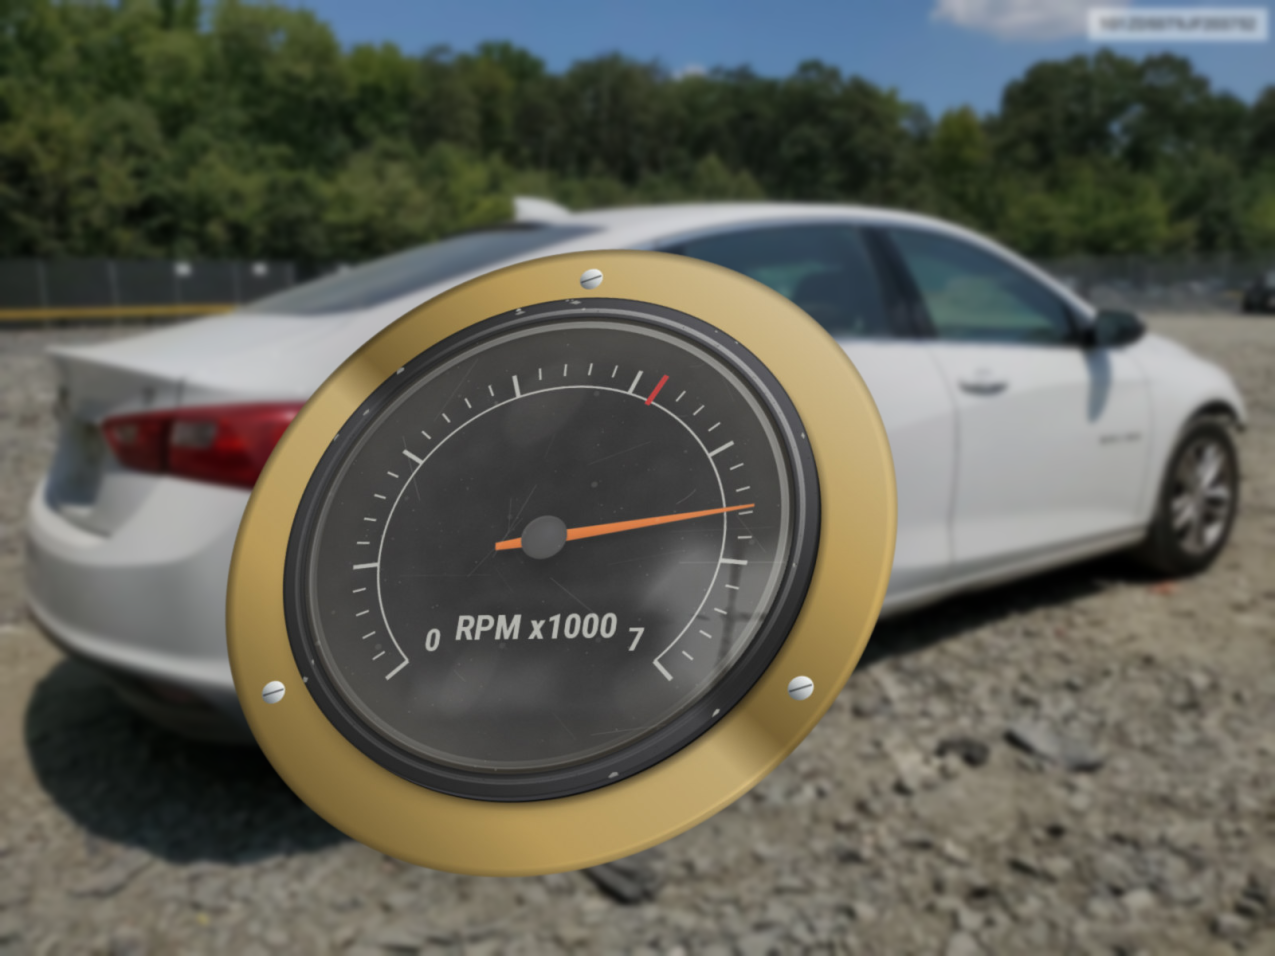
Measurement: 5600 rpm
